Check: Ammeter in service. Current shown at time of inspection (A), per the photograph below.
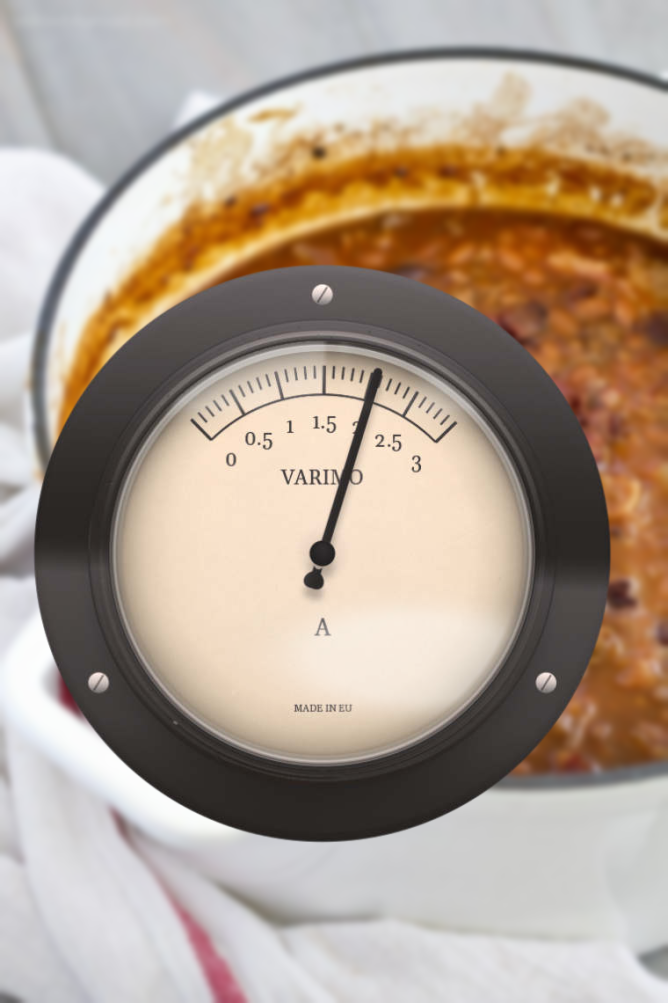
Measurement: 2.05 A
